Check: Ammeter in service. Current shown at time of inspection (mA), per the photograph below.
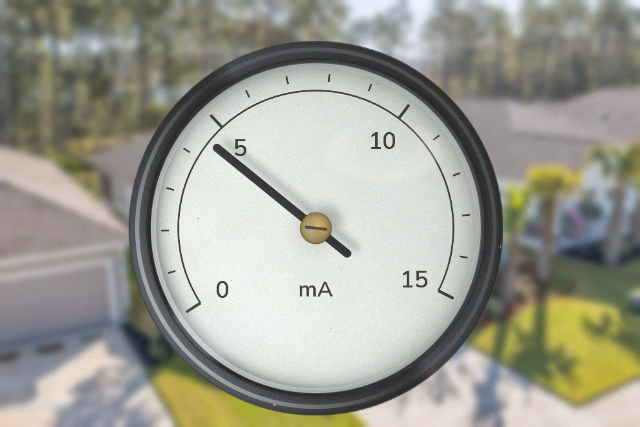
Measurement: 4.5 mA
